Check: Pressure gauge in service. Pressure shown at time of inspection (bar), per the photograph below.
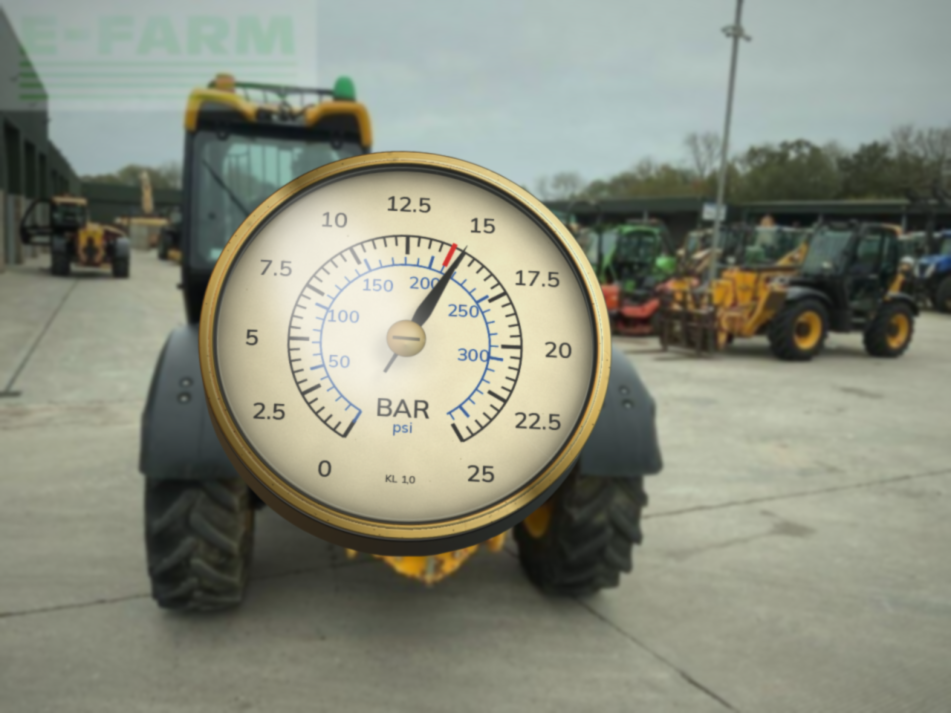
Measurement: 15 bar
